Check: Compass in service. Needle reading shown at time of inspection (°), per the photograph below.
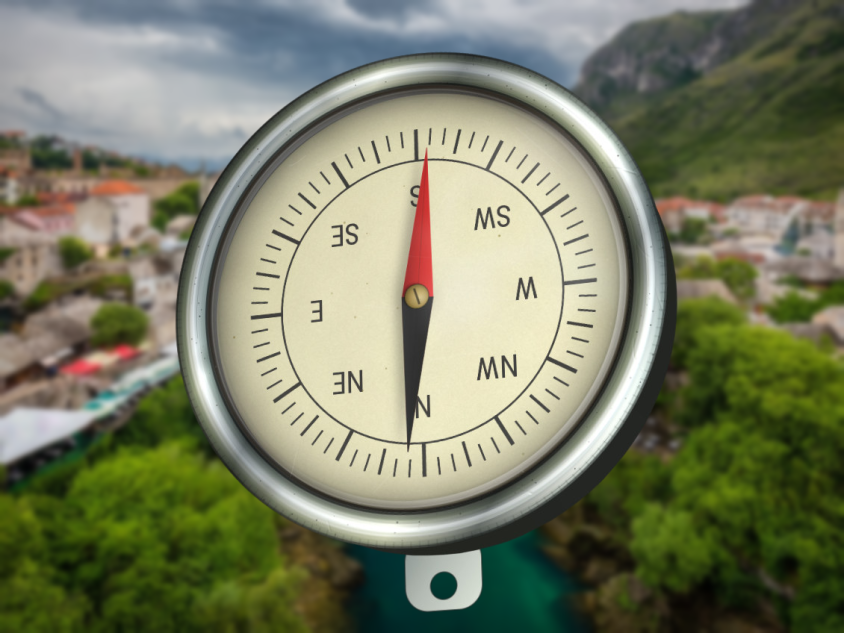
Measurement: 185 °
